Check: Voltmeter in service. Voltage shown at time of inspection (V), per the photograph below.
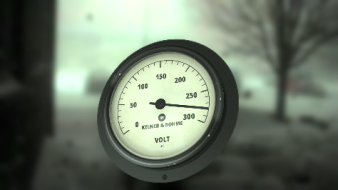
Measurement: 280 V
